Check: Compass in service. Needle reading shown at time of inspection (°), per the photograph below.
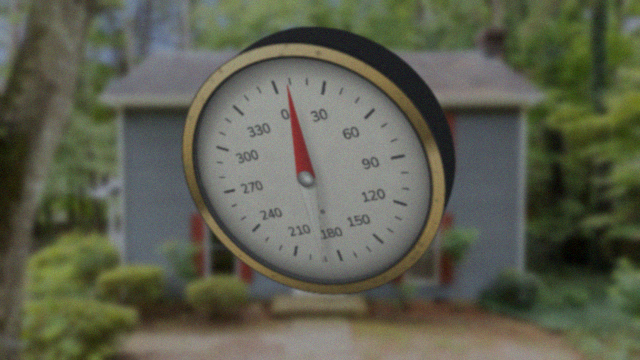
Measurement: 10 °
